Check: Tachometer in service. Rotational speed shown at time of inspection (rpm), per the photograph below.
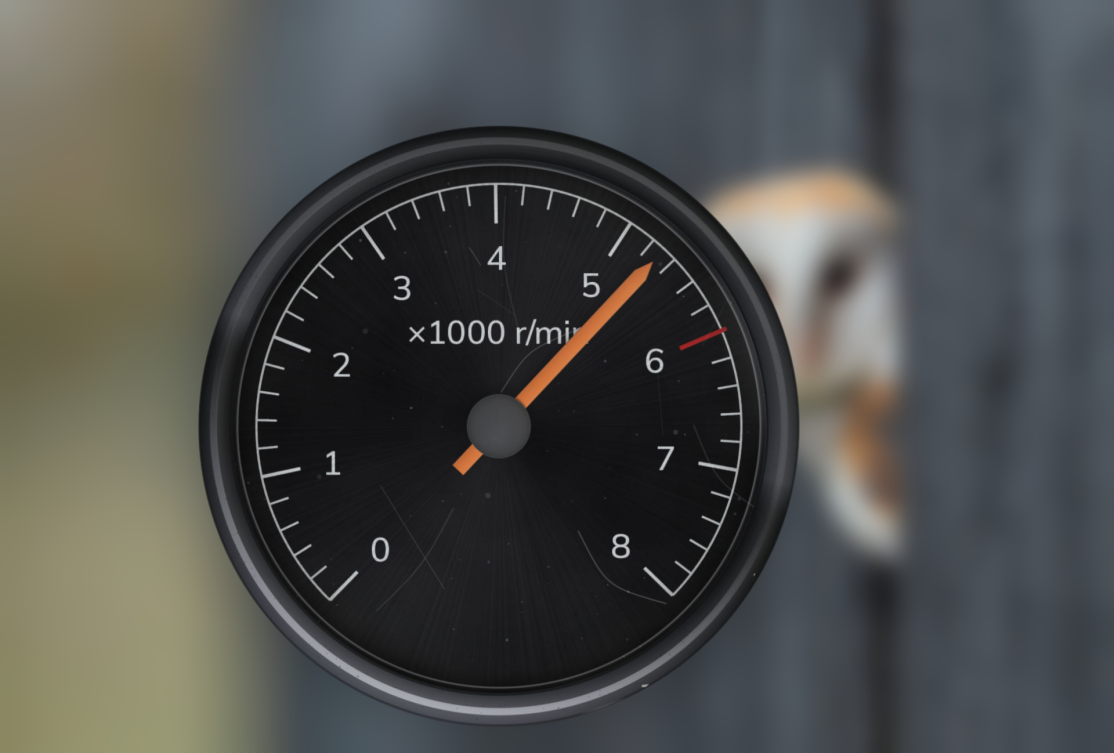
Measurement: 5300 rpm
